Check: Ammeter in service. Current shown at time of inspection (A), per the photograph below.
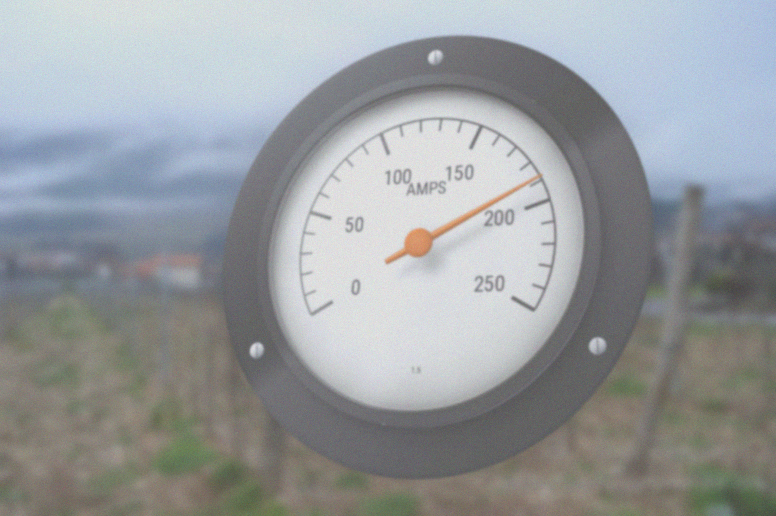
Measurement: 190 A
